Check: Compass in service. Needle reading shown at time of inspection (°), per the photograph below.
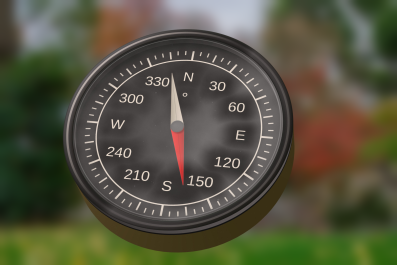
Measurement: 165 °
